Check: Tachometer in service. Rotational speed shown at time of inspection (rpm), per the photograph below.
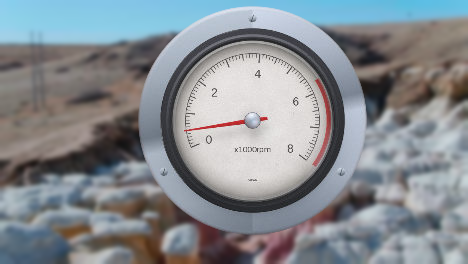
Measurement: 500 rpm
